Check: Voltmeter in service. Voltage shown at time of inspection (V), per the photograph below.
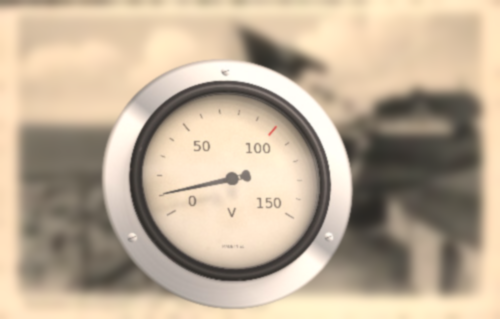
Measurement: 10 V
